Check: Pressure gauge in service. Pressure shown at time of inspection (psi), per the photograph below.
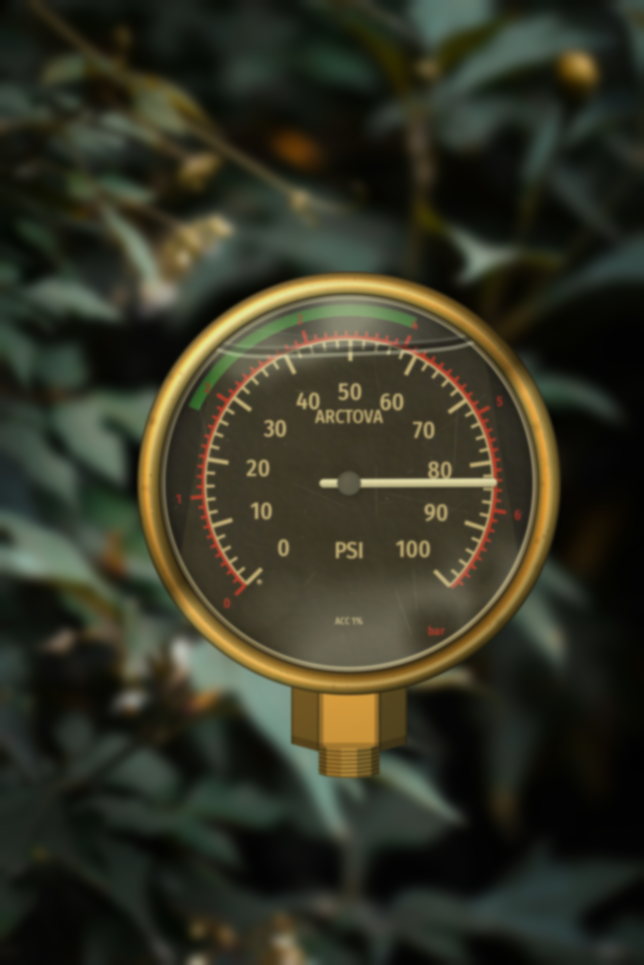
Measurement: 83 psi
